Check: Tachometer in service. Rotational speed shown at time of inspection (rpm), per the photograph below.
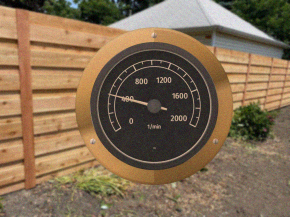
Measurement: 400 rpm
